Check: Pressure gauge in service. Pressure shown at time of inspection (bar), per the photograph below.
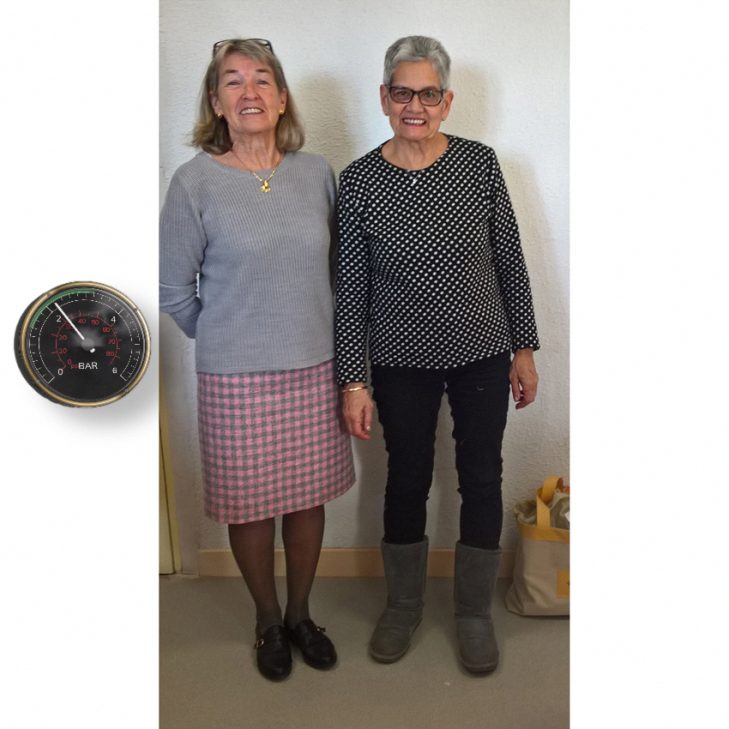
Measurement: 2.2 bar
